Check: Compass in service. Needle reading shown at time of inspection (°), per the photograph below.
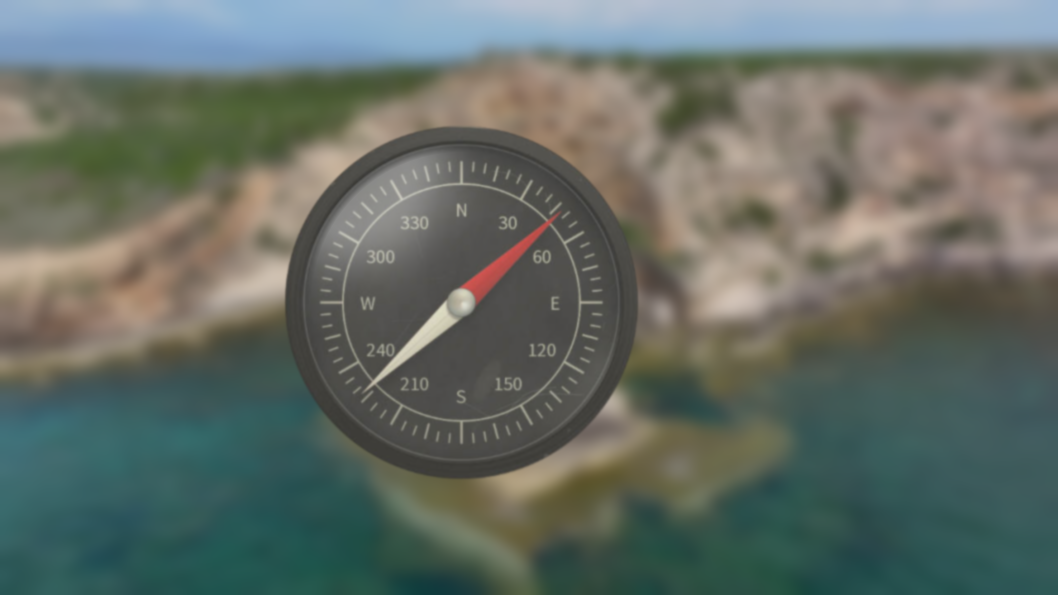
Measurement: 47.5 °
